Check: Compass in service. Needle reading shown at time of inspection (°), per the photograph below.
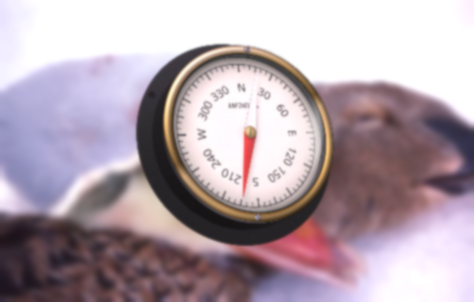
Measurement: 195 °
